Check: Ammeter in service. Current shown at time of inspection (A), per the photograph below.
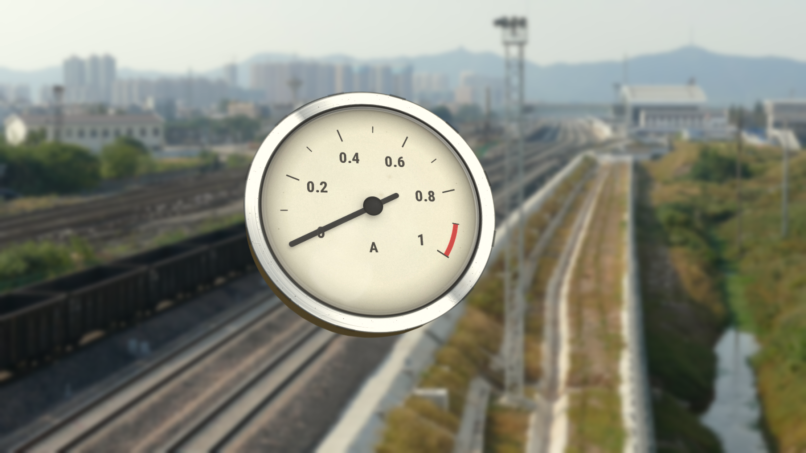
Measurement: 0 A
